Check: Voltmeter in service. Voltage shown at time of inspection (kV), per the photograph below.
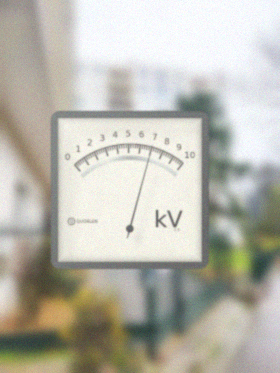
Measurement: 7 kV
